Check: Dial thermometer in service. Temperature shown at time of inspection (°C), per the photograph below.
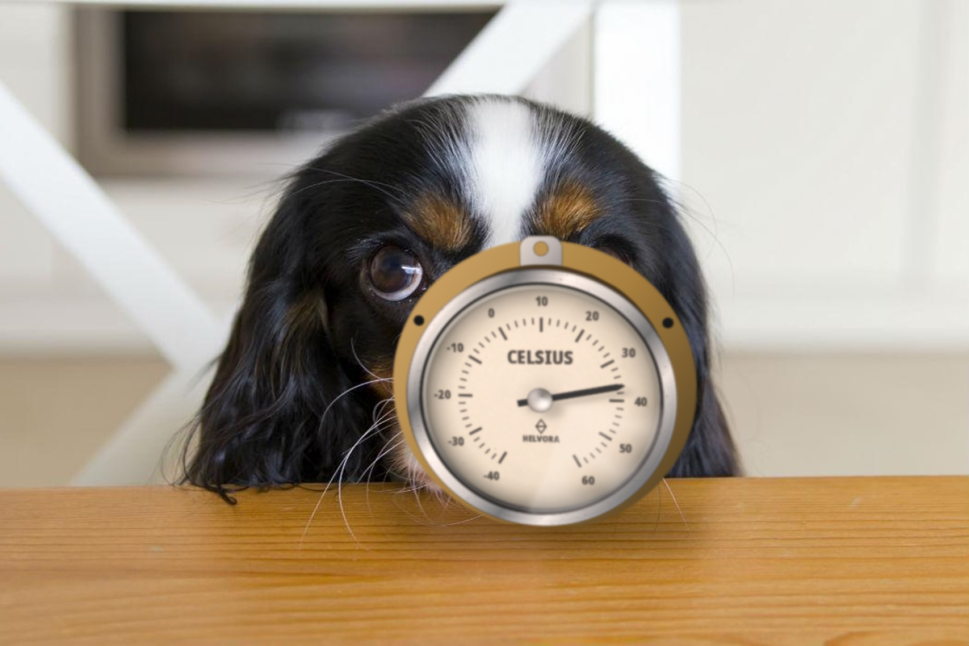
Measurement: 36 °C
